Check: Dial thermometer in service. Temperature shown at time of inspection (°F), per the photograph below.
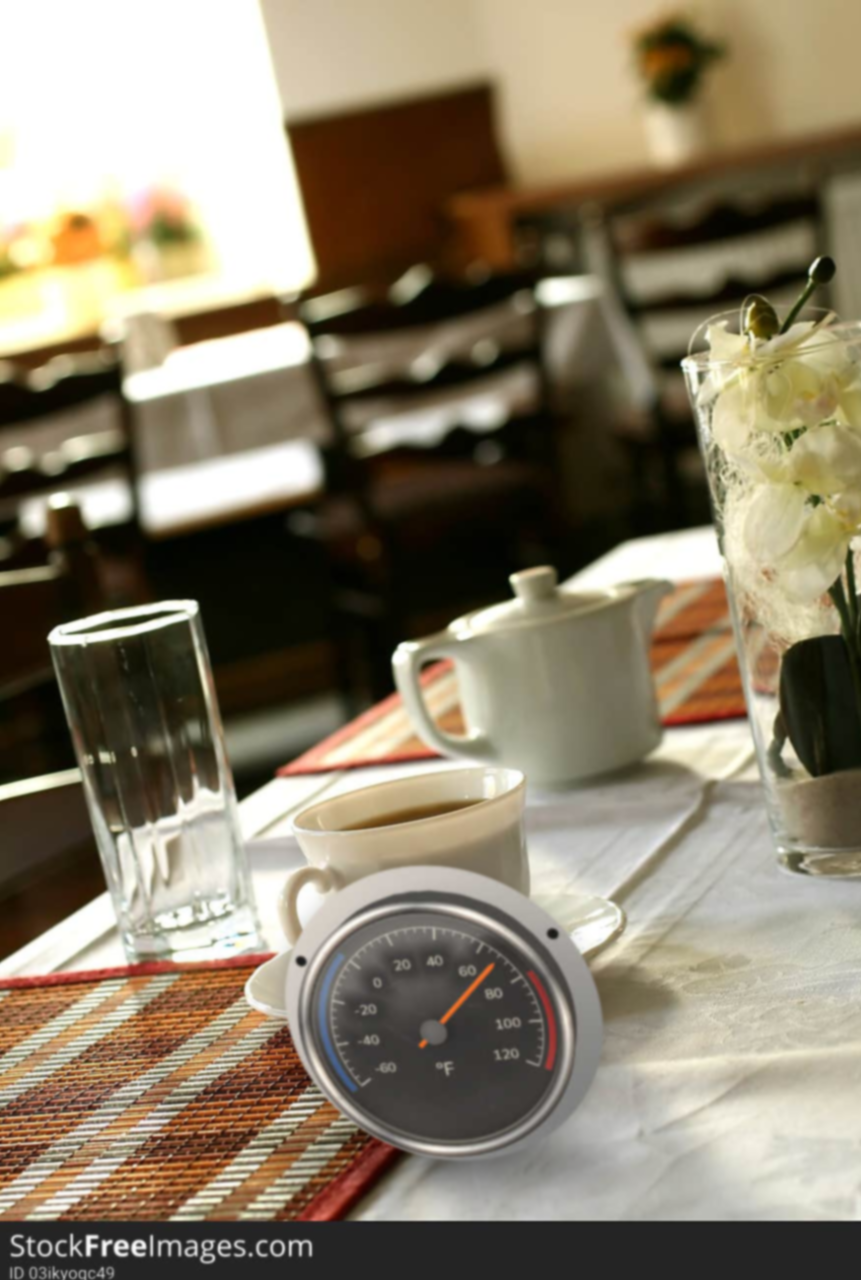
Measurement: 68 °F
